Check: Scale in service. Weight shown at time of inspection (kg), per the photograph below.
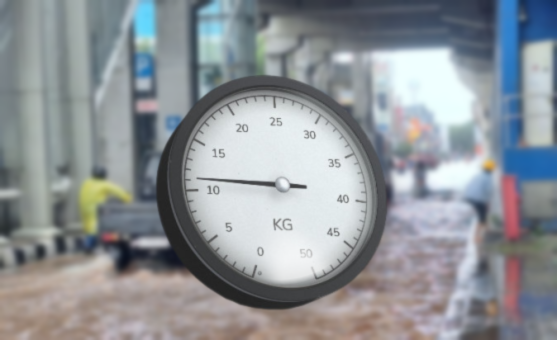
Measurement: 11 kg
